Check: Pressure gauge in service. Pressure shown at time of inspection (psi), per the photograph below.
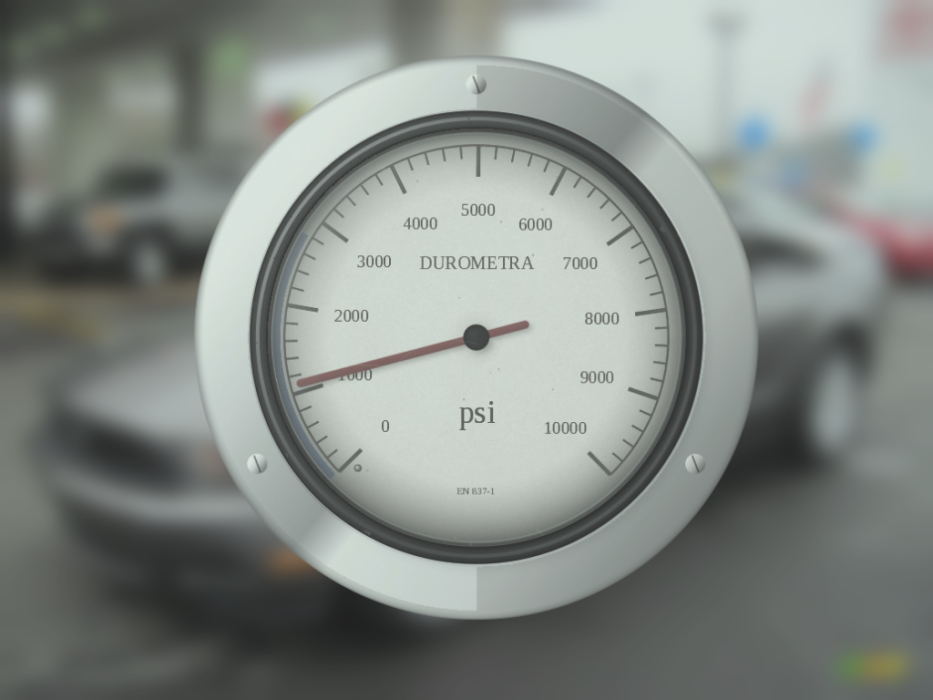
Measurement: 1100 psi
